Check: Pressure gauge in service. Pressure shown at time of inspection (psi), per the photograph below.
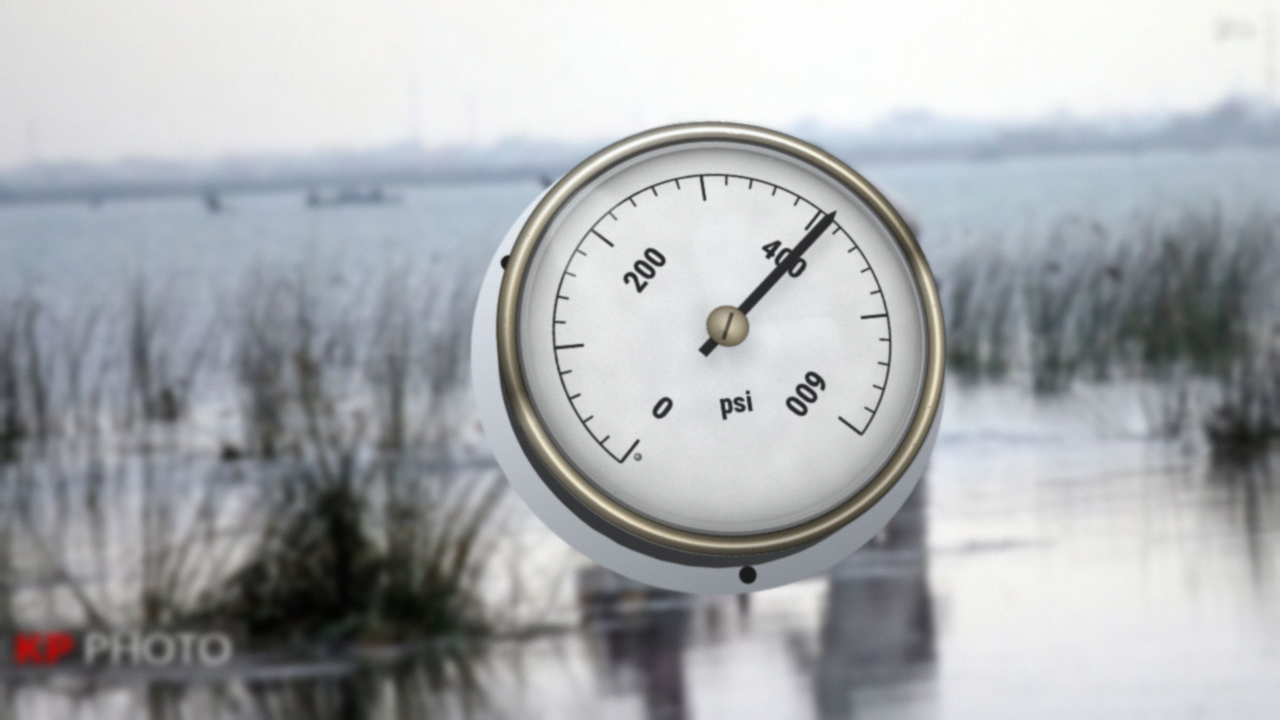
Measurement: 410 psi
